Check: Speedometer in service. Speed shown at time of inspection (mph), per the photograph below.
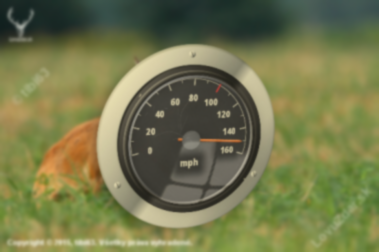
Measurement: 150 mph
